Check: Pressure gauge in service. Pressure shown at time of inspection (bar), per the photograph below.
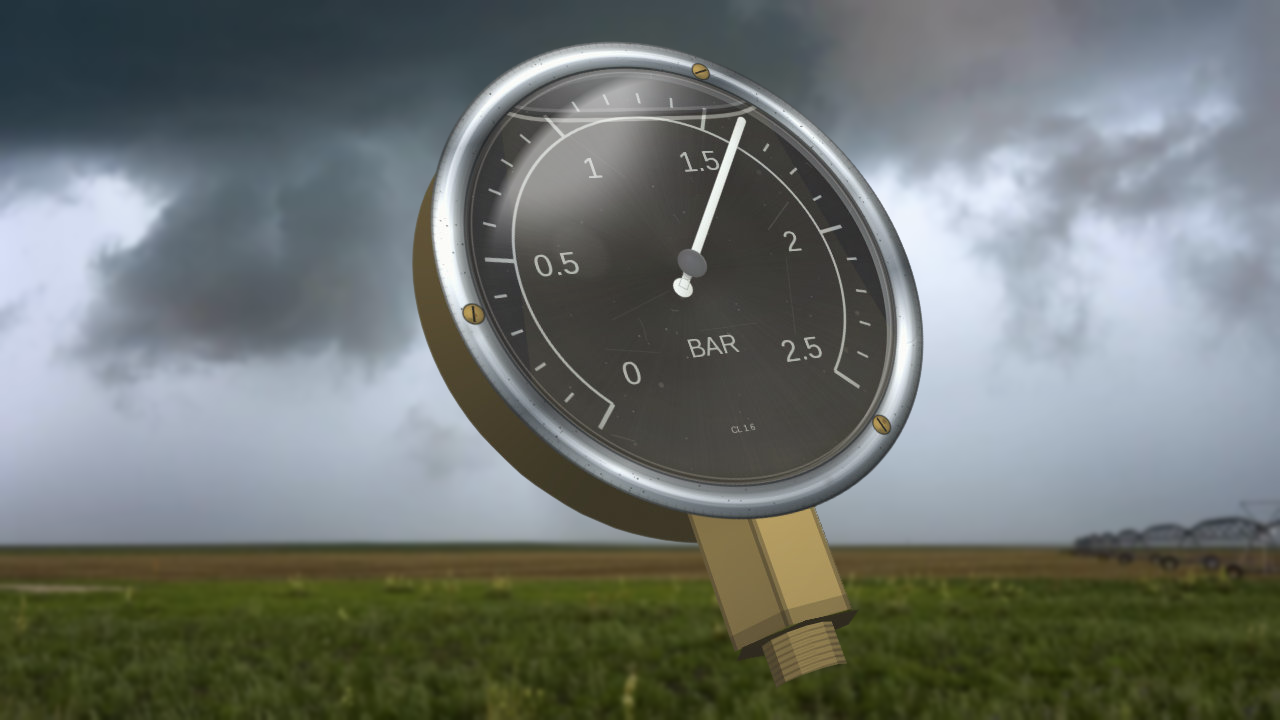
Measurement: 1.6 bar
